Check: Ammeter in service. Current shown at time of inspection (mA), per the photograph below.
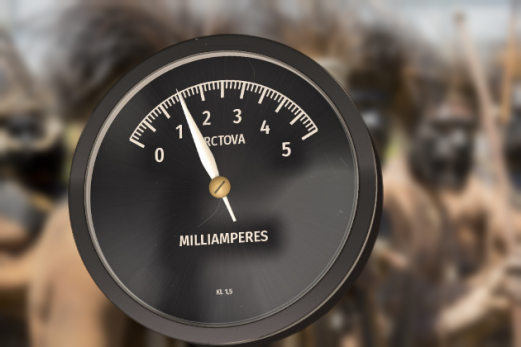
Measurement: 1.5 mA
